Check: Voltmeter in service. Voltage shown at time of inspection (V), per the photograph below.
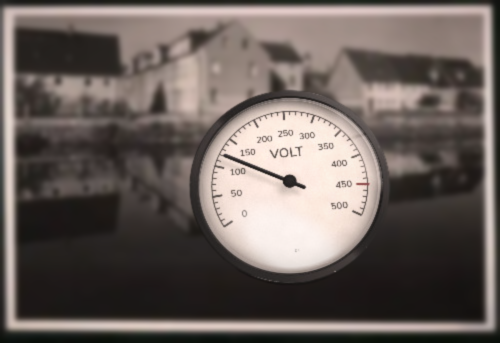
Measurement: 120 V
